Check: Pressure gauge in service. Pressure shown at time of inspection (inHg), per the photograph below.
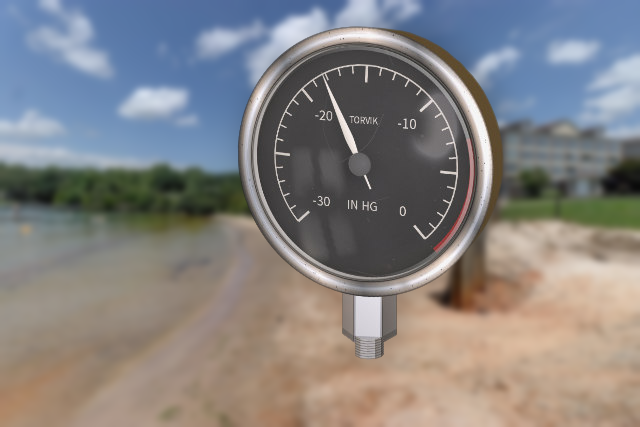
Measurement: -18 inHg
